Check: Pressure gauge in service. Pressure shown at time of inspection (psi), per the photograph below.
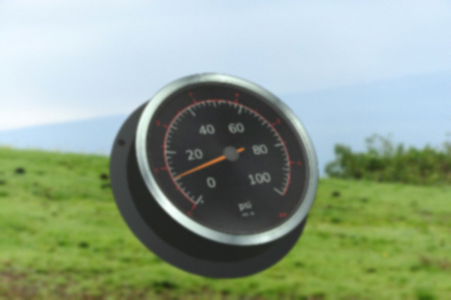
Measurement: 10 psi
